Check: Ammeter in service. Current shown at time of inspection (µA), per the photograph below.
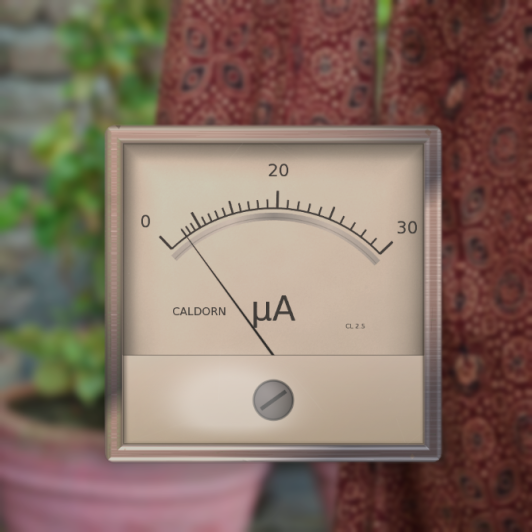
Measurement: 7 µA
